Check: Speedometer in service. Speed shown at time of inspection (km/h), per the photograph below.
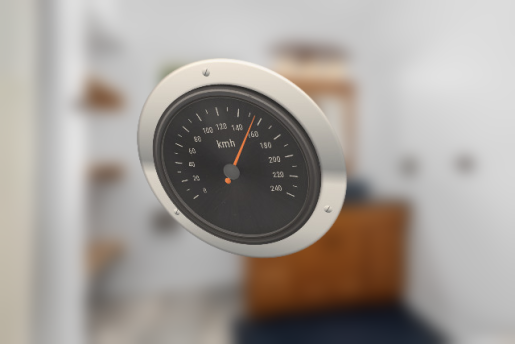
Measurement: 155 km/h
